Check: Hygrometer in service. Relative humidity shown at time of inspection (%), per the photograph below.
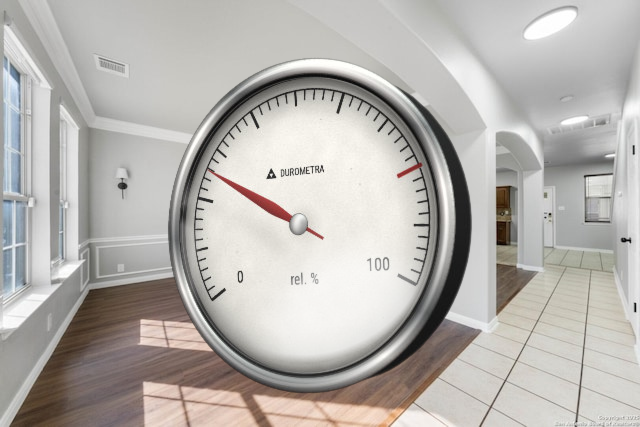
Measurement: 26 %
